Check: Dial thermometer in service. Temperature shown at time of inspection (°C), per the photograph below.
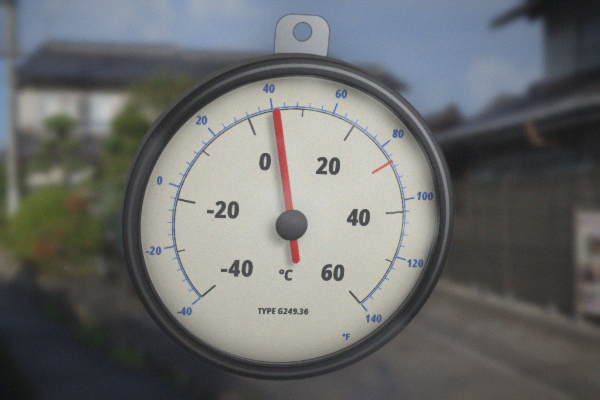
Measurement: 5 °C
